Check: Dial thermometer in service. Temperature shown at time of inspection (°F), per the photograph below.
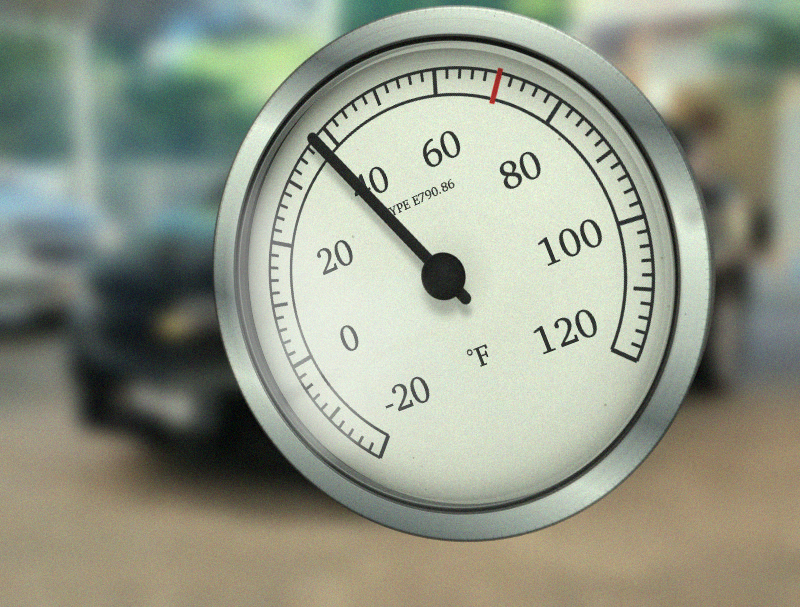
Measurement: 38 °F
